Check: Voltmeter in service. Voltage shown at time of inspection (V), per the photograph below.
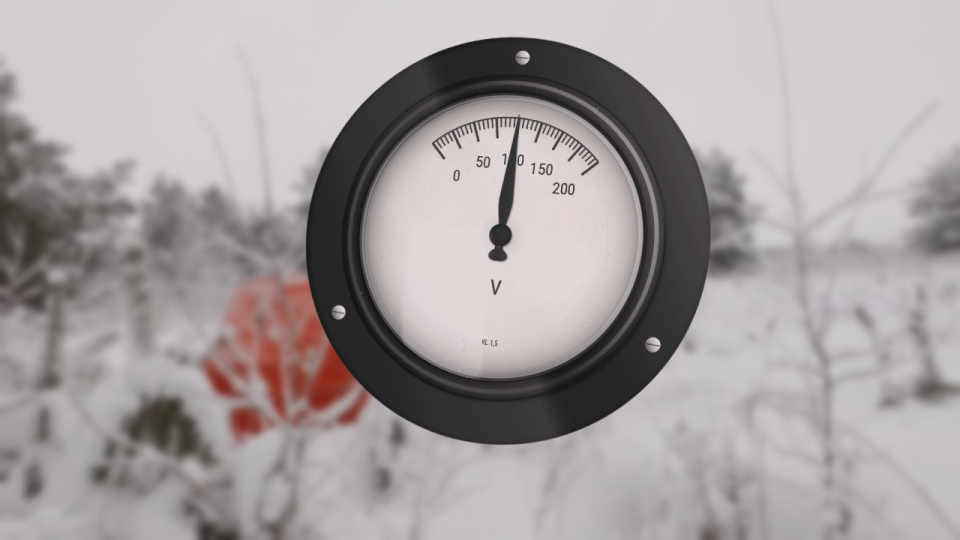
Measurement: 100 V
